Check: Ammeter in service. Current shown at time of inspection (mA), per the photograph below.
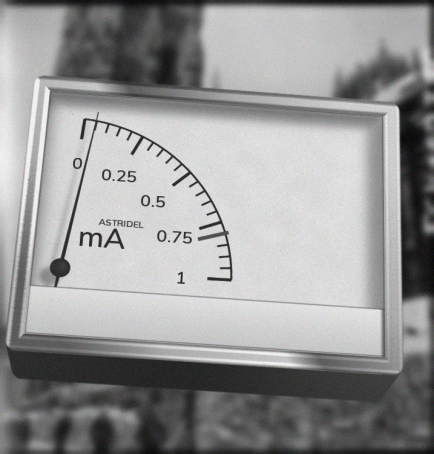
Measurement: 0.05 mA
